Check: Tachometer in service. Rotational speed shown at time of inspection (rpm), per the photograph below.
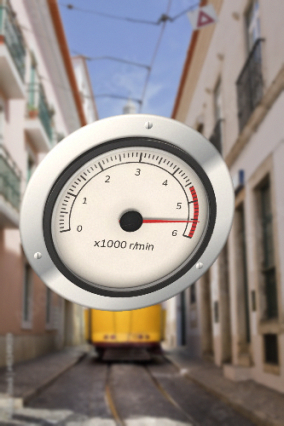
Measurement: 5500 rpm
